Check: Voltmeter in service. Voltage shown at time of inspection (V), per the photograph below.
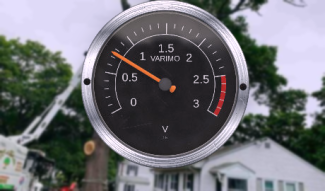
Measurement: 0.75 V
